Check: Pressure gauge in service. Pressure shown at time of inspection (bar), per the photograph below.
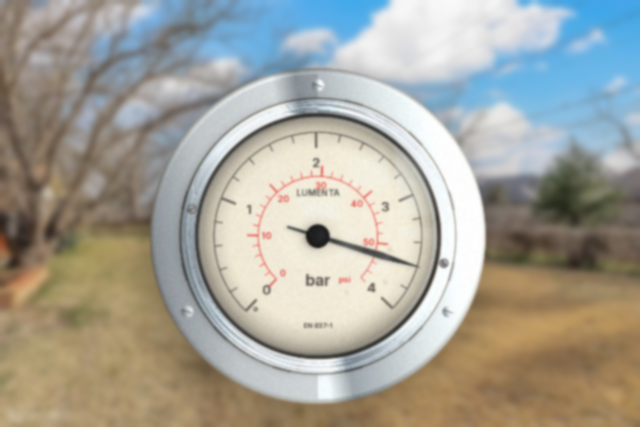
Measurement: 3.6 bar
